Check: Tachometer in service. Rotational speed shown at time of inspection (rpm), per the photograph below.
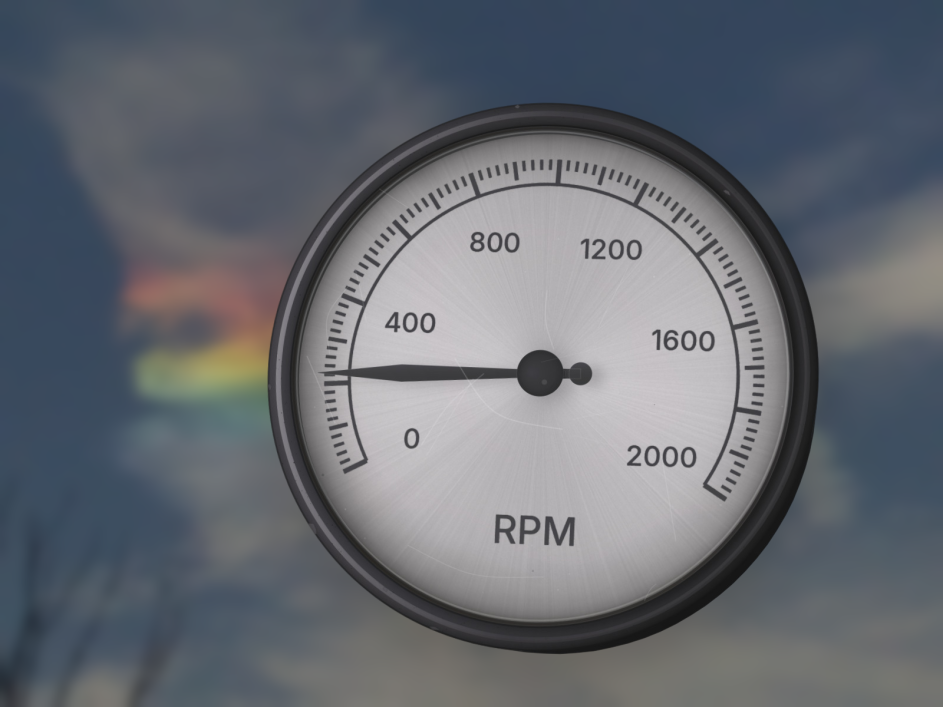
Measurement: 220 rpm
